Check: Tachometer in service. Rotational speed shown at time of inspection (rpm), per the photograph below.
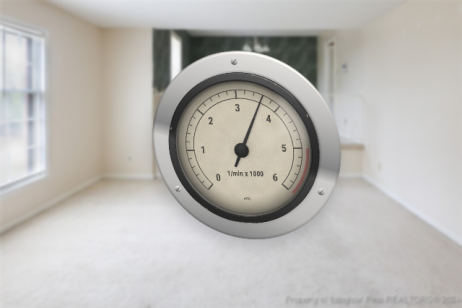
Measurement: 3600 rpm
